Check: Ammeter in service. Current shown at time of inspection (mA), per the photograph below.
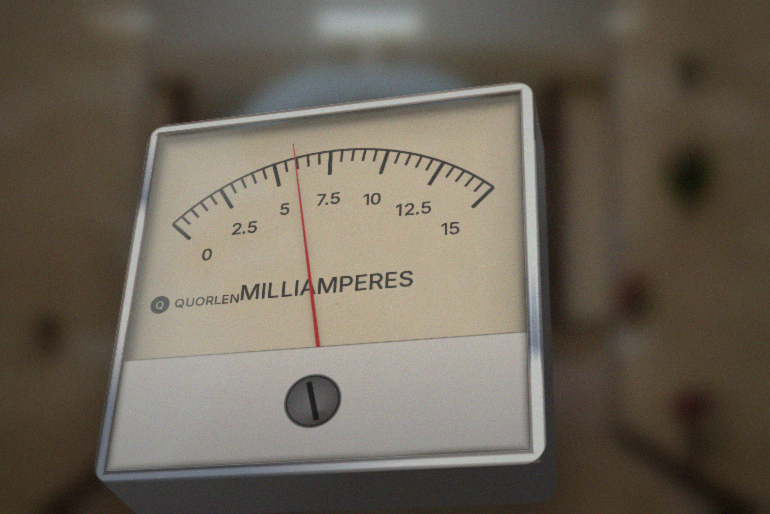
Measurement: 6 mA
